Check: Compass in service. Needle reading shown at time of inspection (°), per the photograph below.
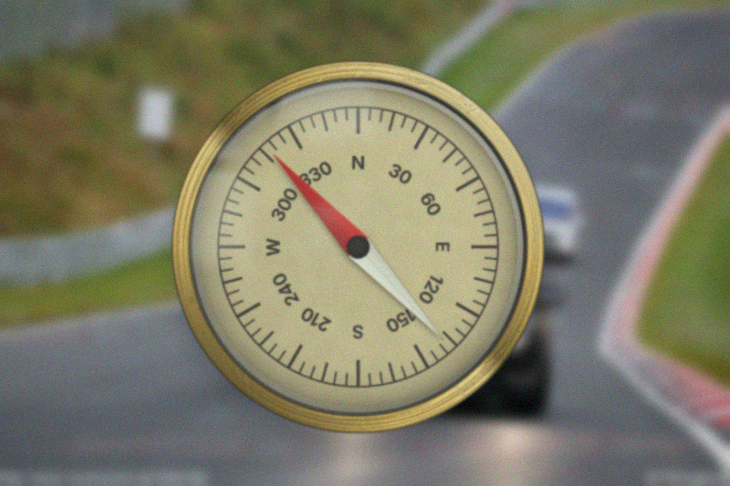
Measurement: 317.5 °
